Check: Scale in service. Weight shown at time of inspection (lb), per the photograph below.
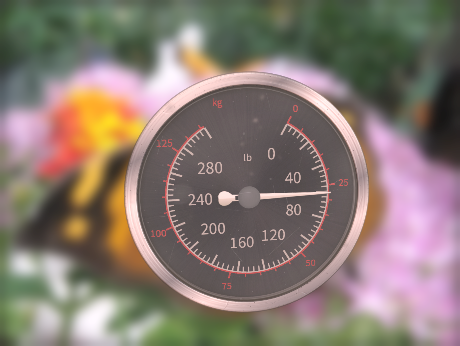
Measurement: 60 lb
